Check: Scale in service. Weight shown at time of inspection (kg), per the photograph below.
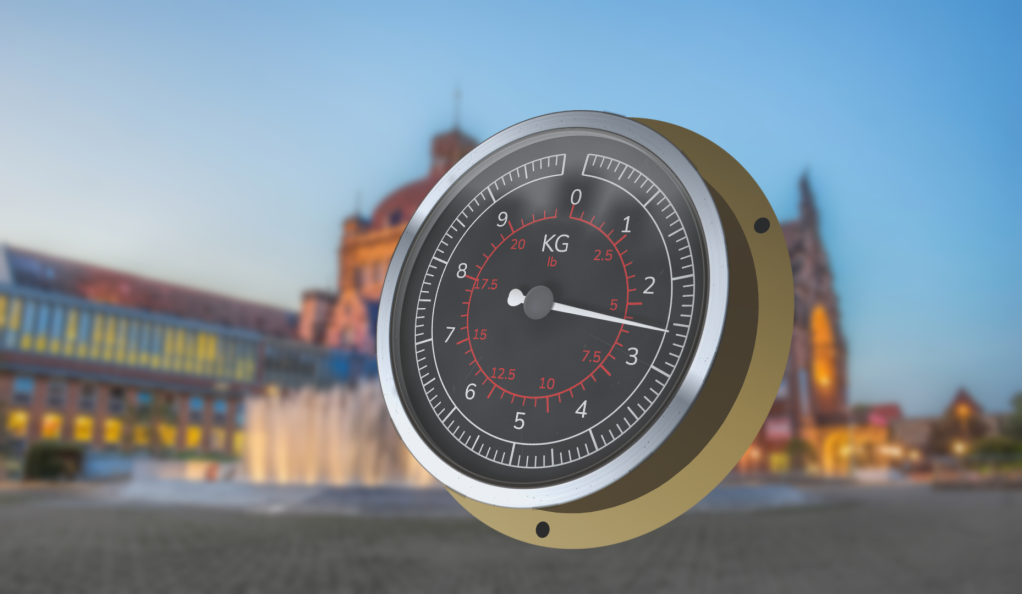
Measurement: 2.6 kg
